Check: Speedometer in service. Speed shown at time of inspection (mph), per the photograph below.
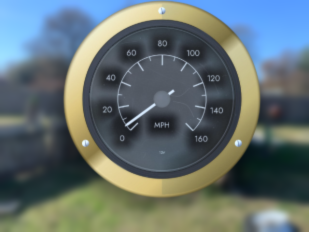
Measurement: 5 mph
